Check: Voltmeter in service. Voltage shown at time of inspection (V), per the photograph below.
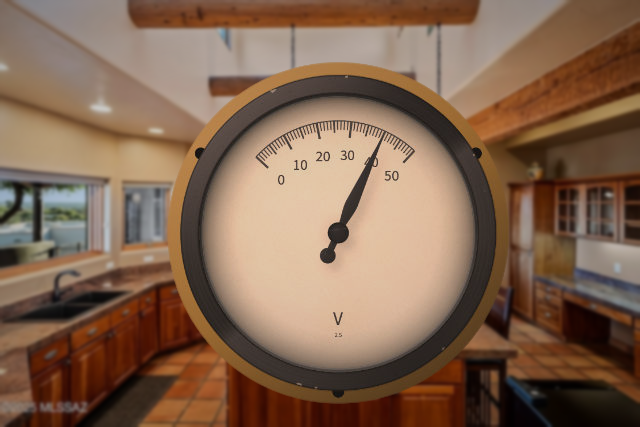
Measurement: 40 V
